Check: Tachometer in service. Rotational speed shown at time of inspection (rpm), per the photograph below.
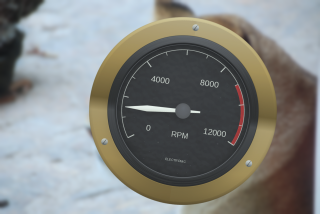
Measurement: 1500 rpm
